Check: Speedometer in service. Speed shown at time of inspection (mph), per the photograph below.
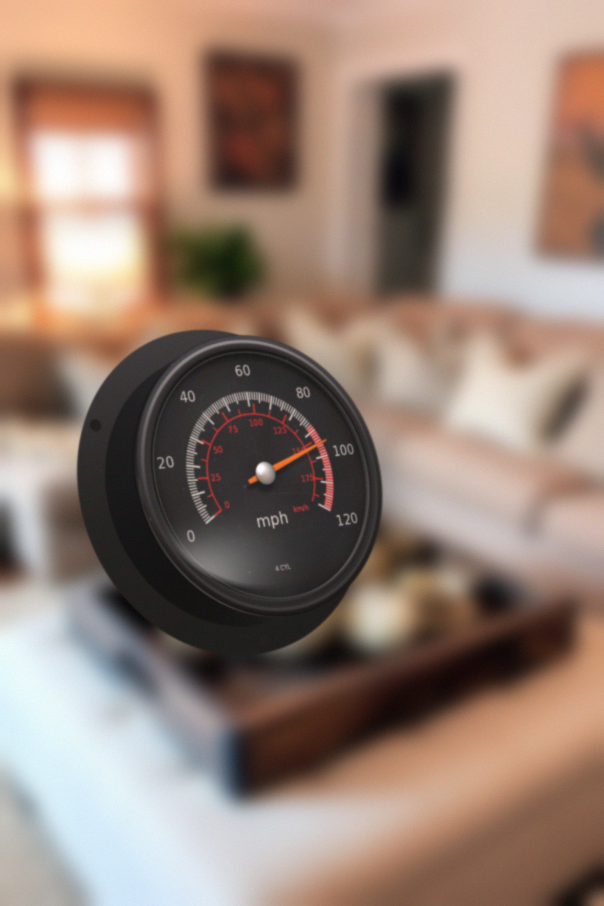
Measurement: 95 mph
